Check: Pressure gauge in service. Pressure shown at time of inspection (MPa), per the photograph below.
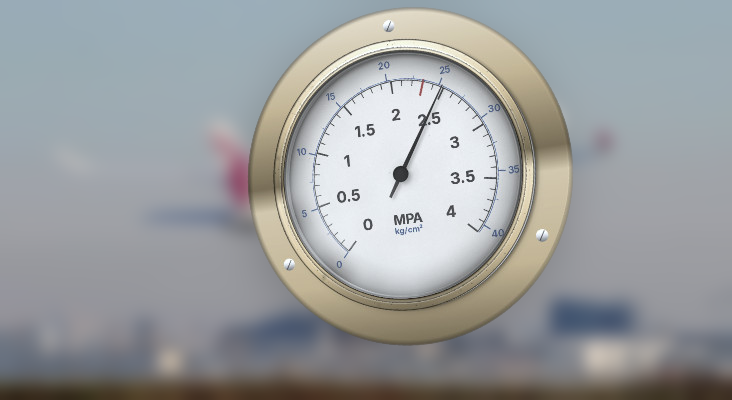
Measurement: 2.5 MPa
